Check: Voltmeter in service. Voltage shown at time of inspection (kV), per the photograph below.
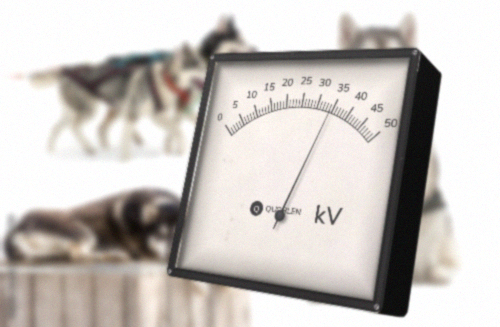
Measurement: 35 kV
